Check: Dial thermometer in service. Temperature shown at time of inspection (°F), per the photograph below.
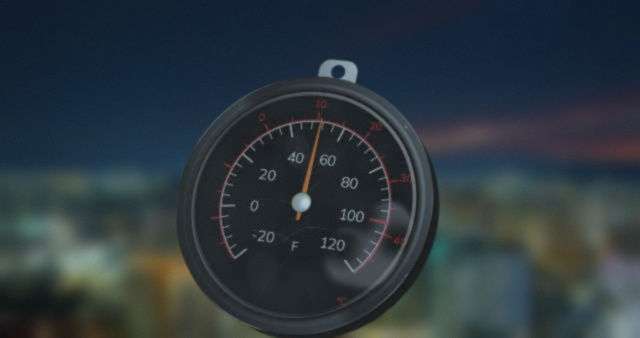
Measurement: 52 °F
